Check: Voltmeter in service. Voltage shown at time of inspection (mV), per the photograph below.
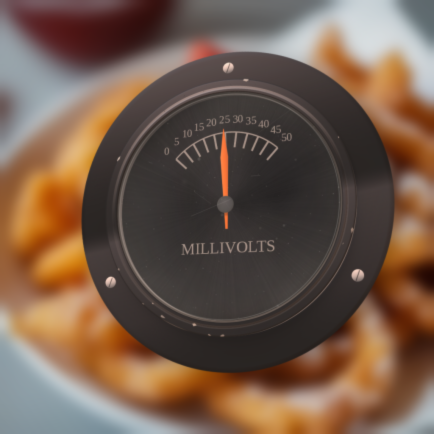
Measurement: 25 mV
